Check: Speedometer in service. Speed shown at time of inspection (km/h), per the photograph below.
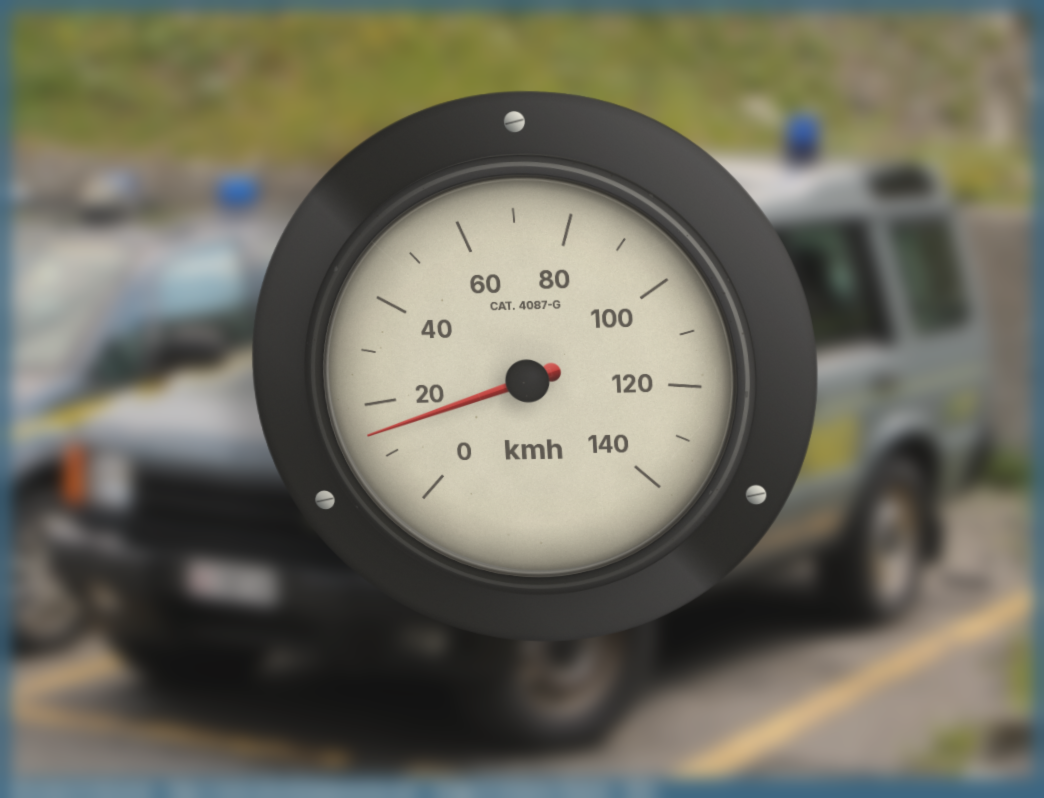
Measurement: 15 km/h
